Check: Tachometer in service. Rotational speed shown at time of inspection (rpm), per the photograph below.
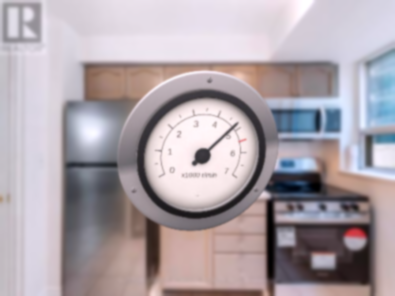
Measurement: 4750 rpm
